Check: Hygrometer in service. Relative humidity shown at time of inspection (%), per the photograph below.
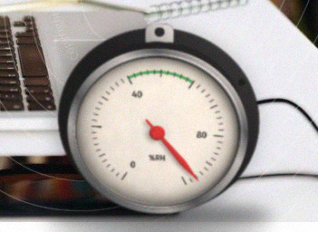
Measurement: 96 %
